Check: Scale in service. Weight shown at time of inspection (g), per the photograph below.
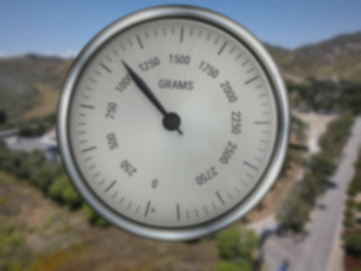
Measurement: 1100 g
